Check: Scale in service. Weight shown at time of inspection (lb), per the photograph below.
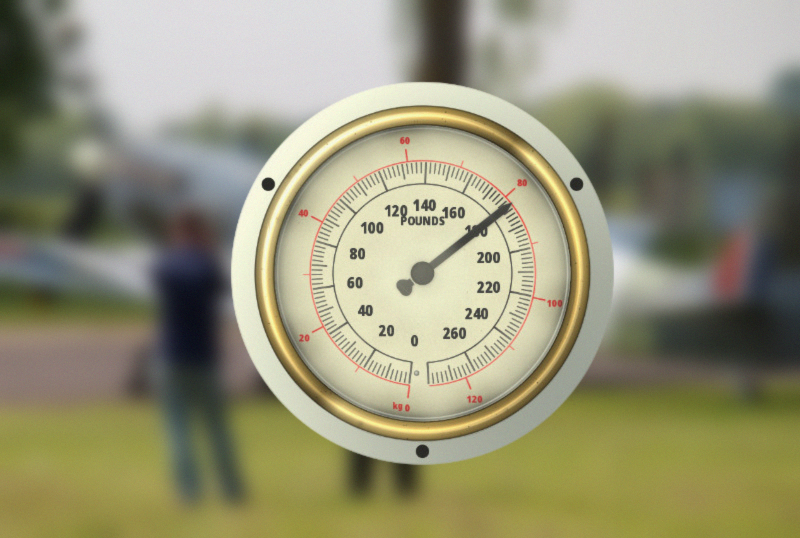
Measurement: 180 lb
